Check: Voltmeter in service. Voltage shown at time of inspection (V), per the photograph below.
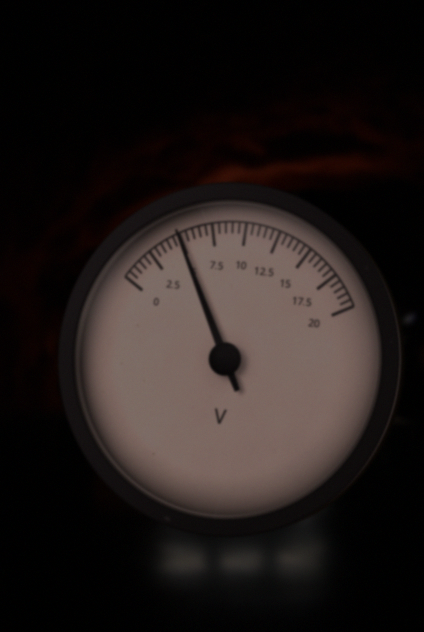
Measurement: 5 V
